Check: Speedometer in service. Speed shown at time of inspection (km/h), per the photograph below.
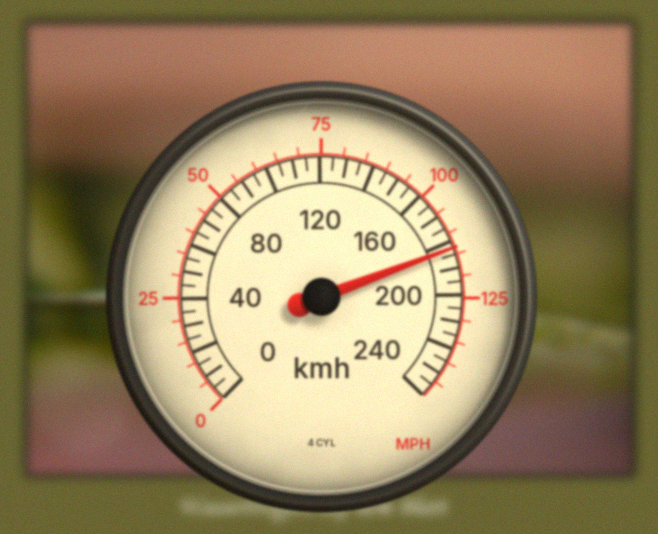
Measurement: 182.5 km/h
